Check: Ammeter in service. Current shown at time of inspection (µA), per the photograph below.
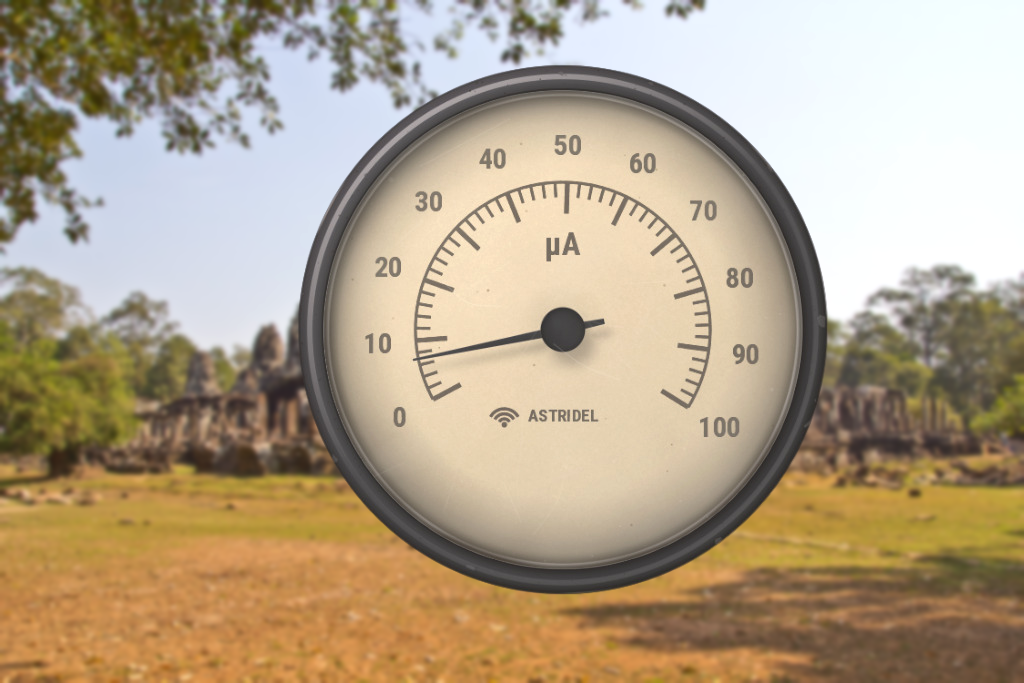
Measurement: 7 µA
